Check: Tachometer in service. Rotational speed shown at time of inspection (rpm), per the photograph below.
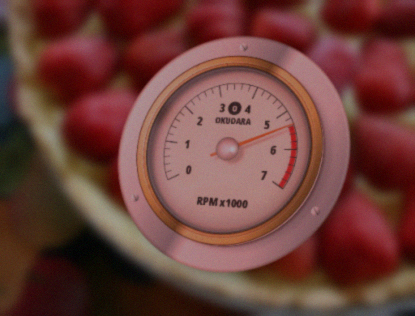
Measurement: 5400 rpm
